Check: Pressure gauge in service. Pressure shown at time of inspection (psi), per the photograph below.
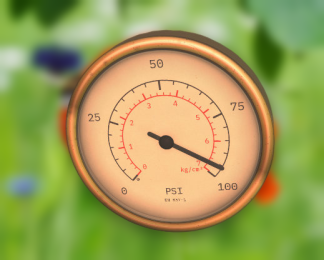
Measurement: 95 psi
